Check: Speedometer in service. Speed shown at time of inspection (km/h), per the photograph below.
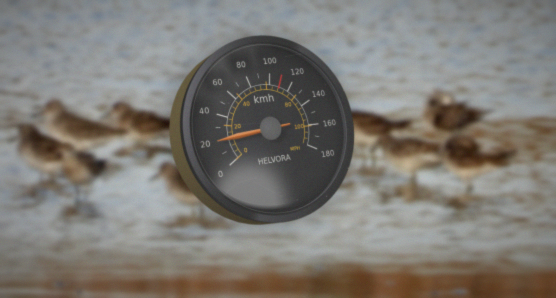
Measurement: 20 km/h
